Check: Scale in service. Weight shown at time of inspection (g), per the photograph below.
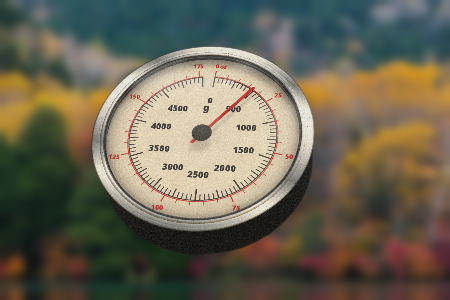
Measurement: 500 g
